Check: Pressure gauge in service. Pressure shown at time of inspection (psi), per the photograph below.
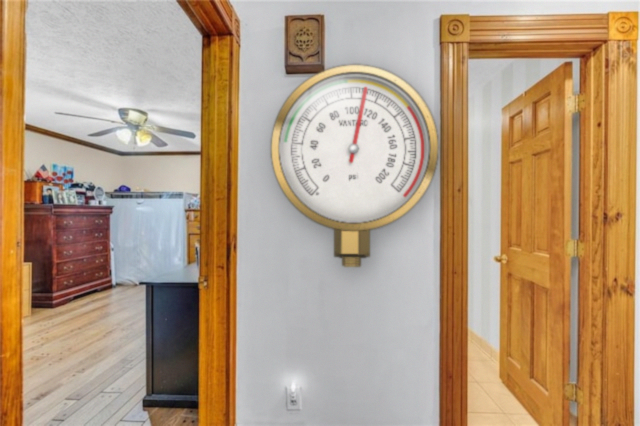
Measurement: 110 psi
